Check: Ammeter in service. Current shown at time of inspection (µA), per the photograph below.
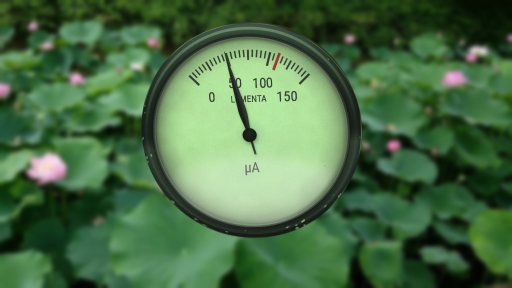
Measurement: 50 µA
